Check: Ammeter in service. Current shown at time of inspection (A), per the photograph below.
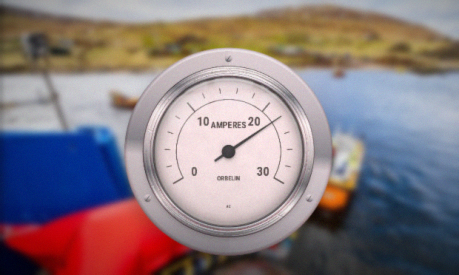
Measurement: 22 A
